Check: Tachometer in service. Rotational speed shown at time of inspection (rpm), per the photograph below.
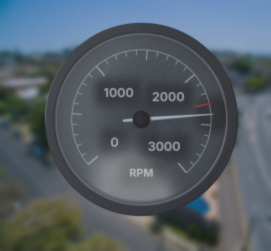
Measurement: 2400 rpm
